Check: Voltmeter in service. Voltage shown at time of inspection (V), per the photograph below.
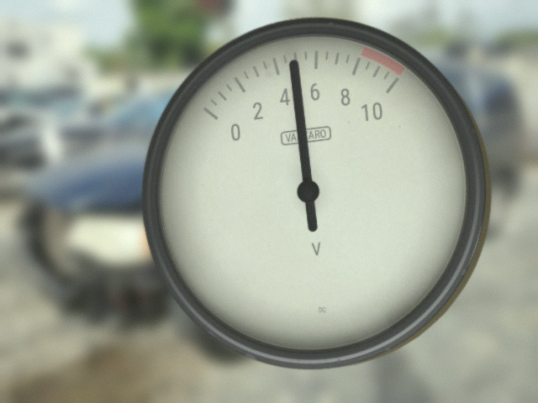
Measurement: 5 V
